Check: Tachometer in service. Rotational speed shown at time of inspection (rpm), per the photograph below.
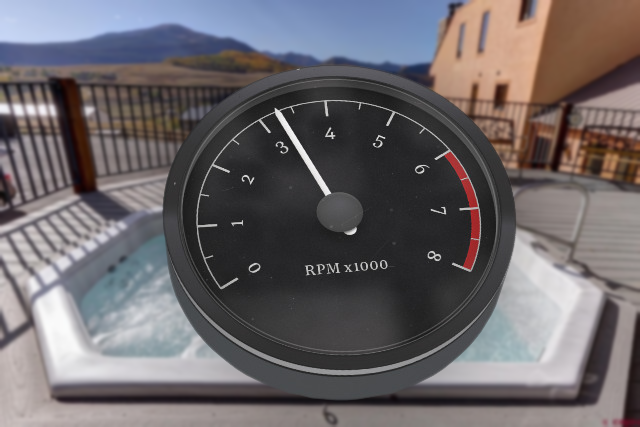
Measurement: 3250 rpm
